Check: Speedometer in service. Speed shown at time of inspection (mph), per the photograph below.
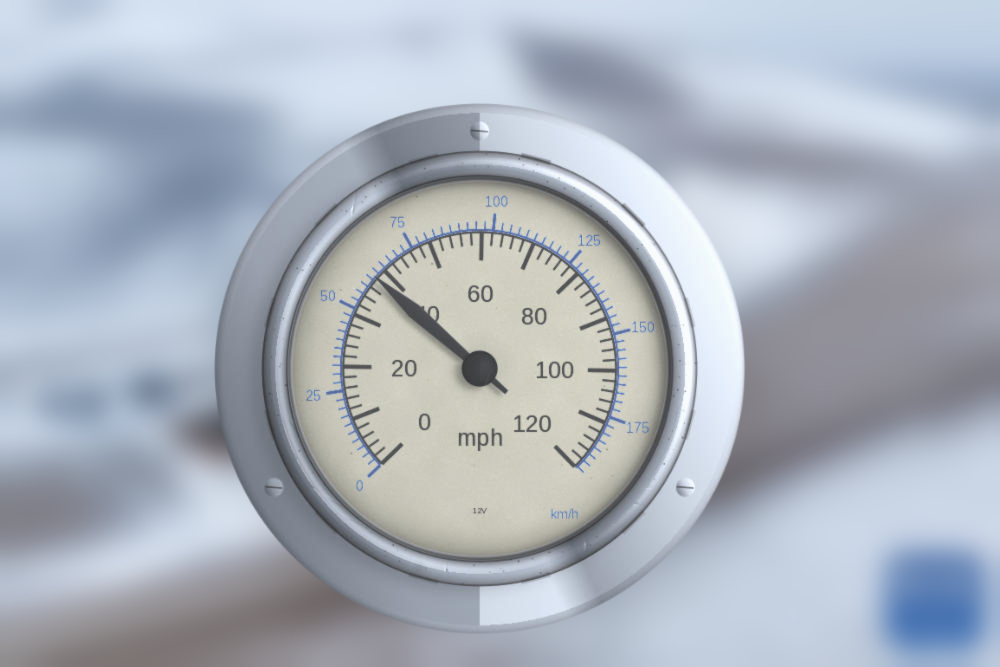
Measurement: 38 mph
